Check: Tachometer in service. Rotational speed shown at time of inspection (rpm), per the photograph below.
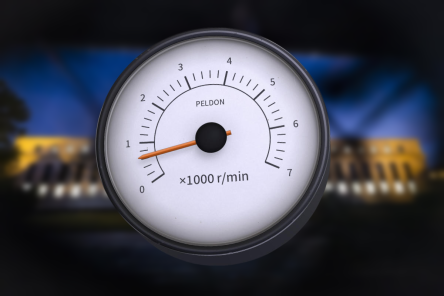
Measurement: 600 rpm
